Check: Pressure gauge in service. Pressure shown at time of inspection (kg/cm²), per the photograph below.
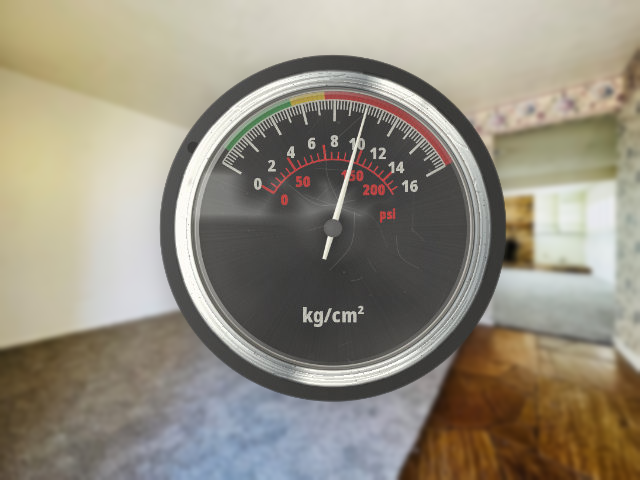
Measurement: 10 kg/cm²
